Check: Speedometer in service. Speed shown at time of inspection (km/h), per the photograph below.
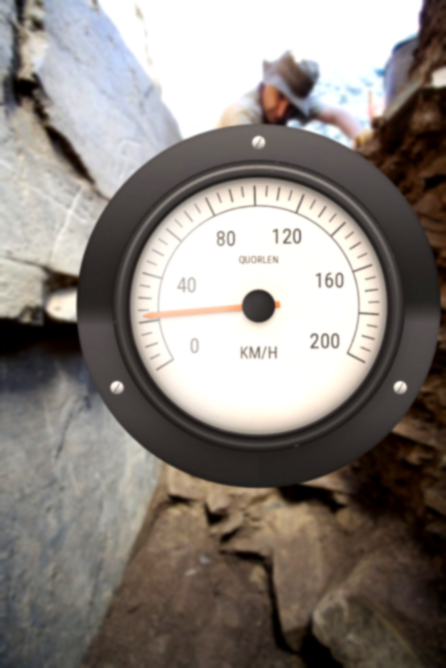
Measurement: 22.5 km/h
